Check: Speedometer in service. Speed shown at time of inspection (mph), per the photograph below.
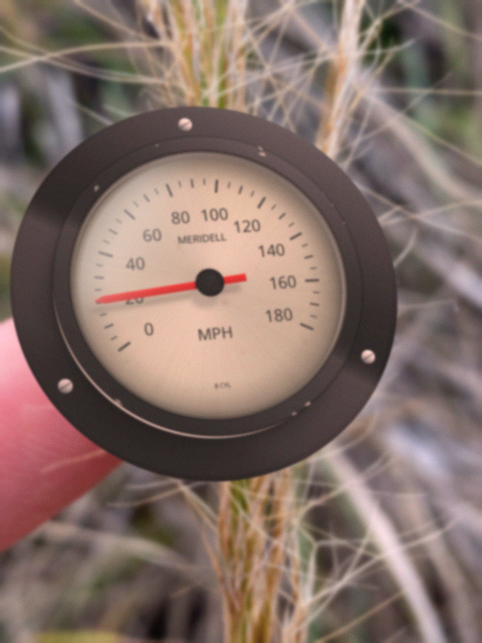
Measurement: 20 mph
